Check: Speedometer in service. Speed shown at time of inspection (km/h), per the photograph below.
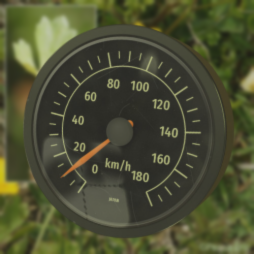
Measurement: 10 km/h
